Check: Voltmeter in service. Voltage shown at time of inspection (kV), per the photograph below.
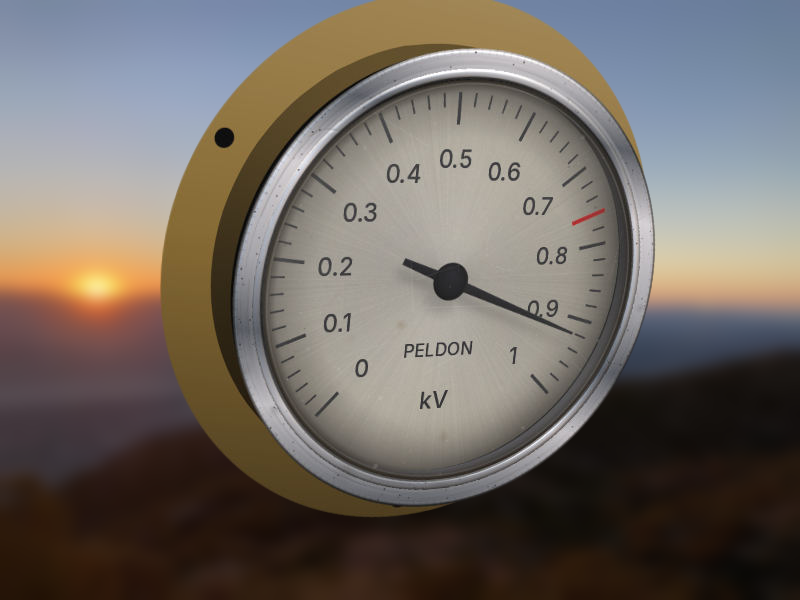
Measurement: 0.92 kV
